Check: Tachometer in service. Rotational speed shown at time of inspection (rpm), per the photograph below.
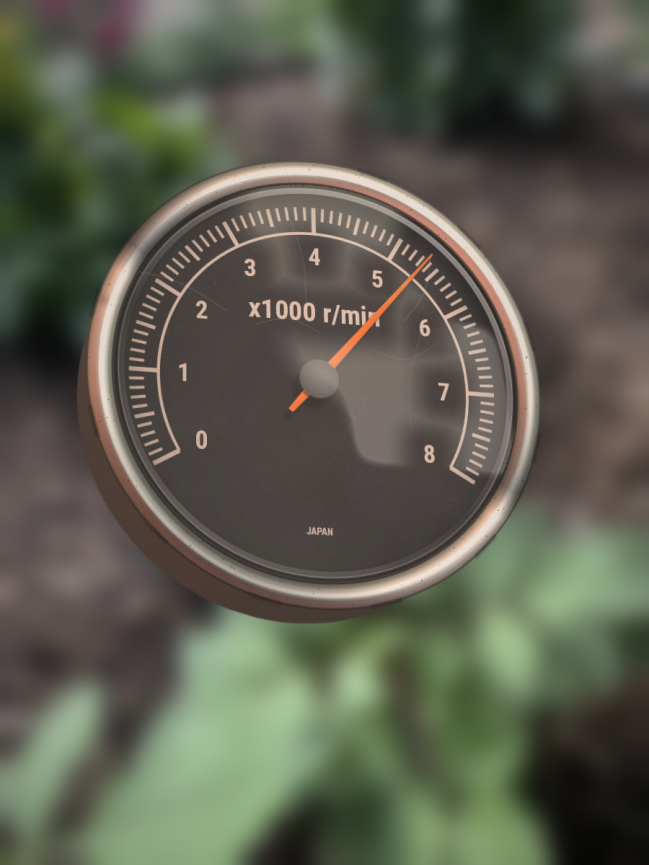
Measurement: 5350 rpm
